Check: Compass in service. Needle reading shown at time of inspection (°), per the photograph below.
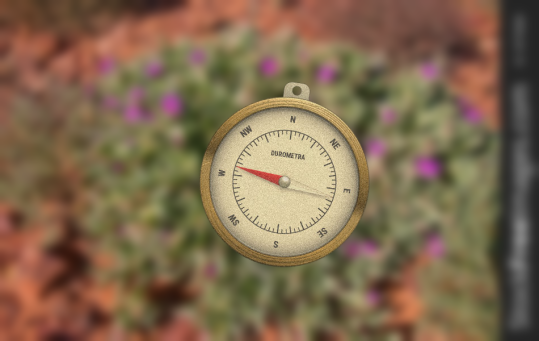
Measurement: 280 °
